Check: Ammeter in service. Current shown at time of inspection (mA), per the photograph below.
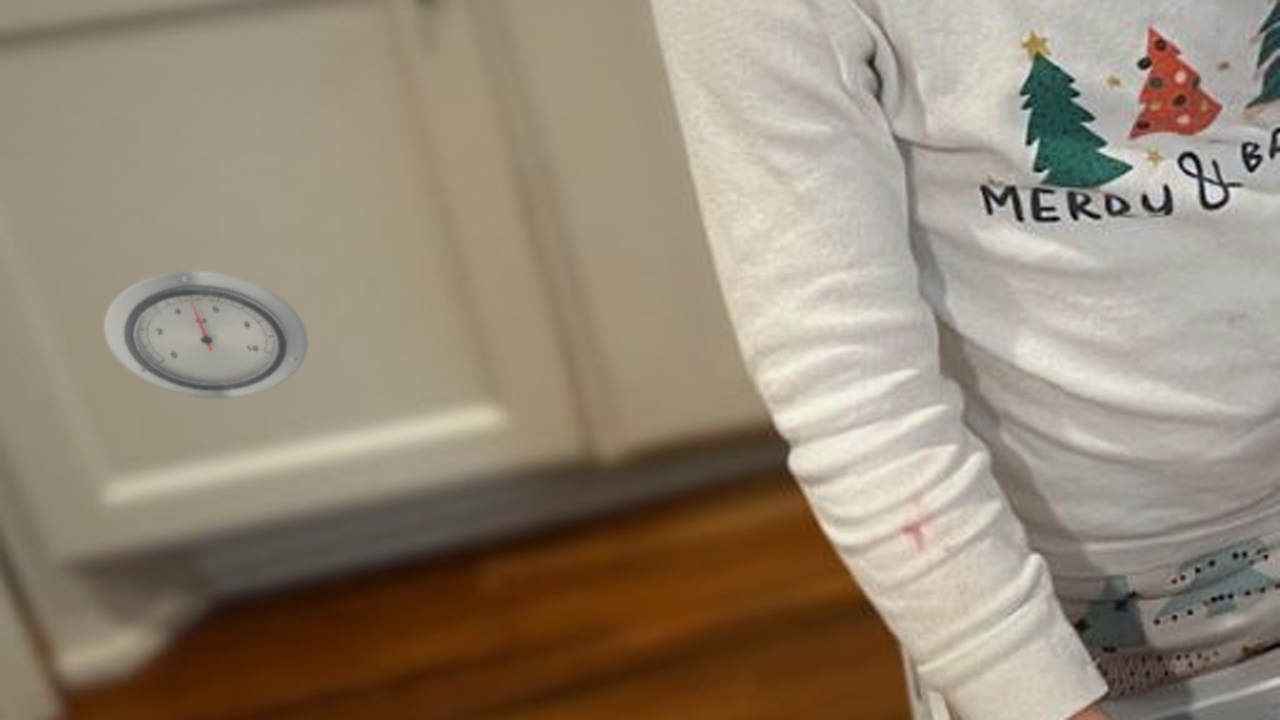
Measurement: 5 mA
